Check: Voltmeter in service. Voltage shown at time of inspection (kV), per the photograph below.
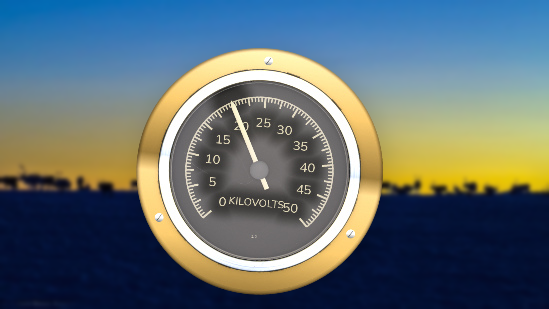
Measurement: 20 kV
